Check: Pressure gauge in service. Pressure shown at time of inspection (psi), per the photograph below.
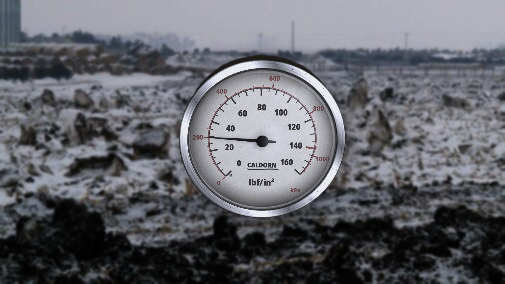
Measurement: 30 psi
